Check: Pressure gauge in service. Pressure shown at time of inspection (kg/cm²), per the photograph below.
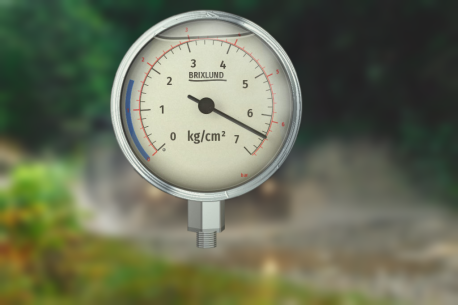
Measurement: 6.5 kg/cm²
